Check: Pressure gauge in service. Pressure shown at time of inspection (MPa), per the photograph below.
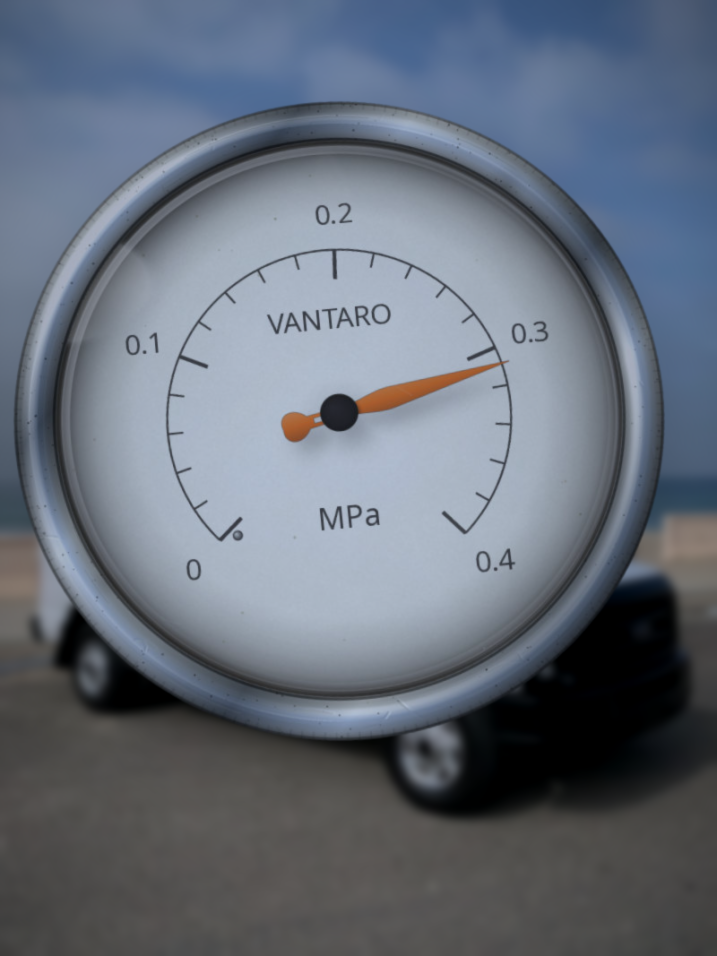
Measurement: 0.31 MPa
